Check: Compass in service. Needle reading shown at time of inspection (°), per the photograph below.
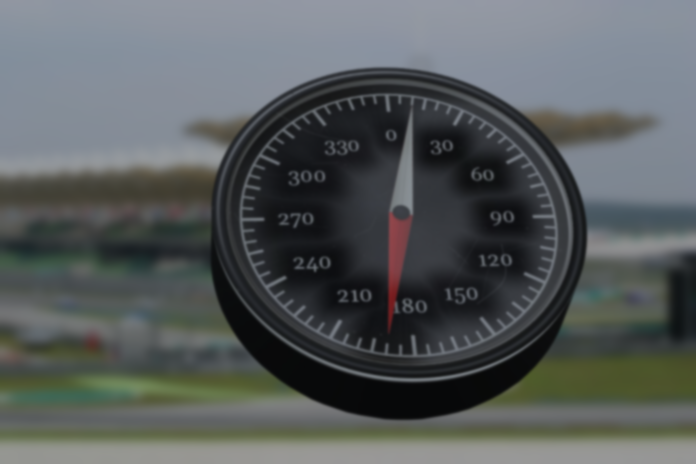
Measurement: 190 °
